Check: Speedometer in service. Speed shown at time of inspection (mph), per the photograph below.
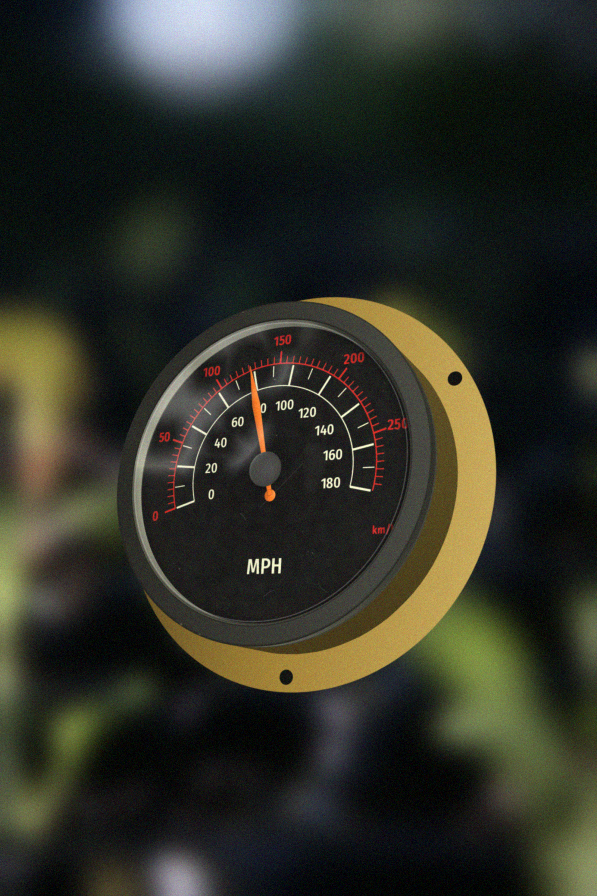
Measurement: 80 mph
